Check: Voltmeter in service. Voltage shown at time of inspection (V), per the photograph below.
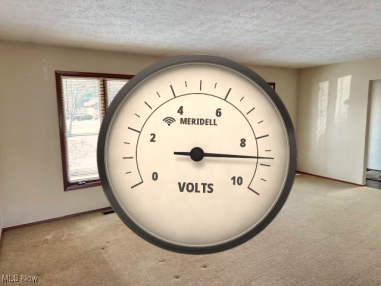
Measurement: 8.75 V
